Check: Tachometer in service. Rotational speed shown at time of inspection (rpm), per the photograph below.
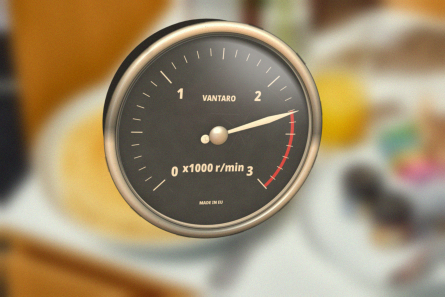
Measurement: 2300 rpm
